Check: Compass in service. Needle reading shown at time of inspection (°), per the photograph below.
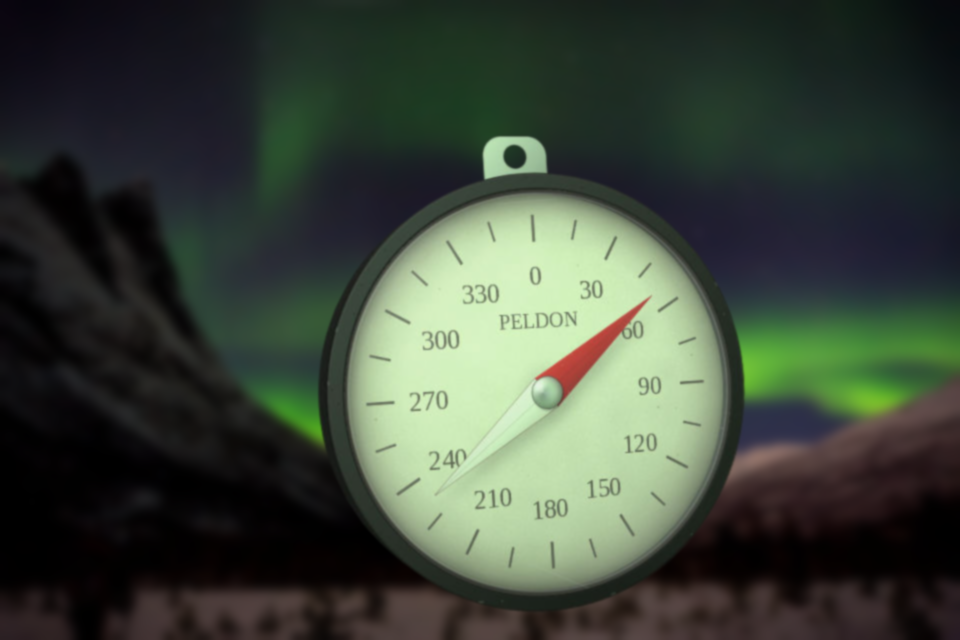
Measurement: 52.5 °
